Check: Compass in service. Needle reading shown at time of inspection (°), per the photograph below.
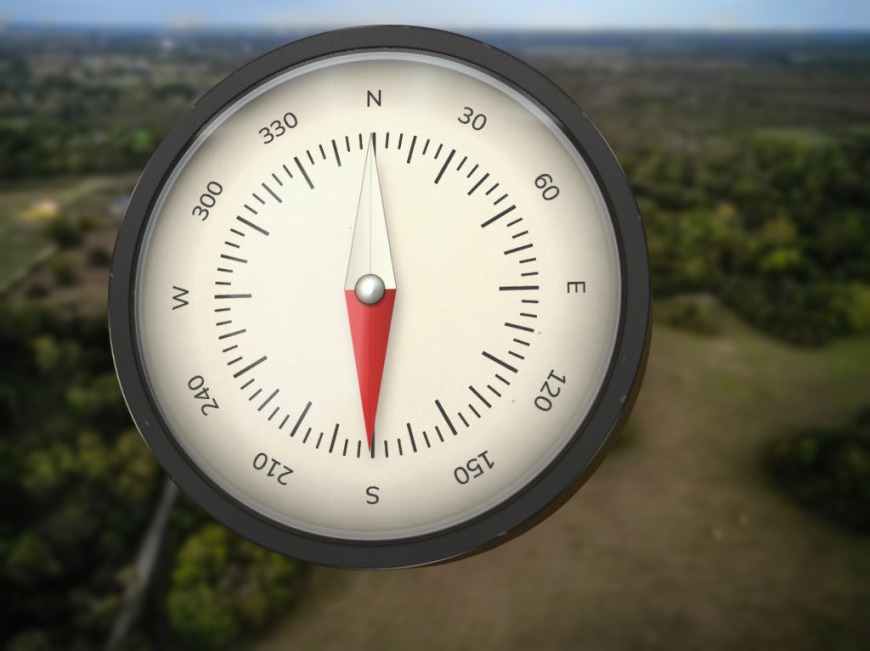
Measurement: 180 °
